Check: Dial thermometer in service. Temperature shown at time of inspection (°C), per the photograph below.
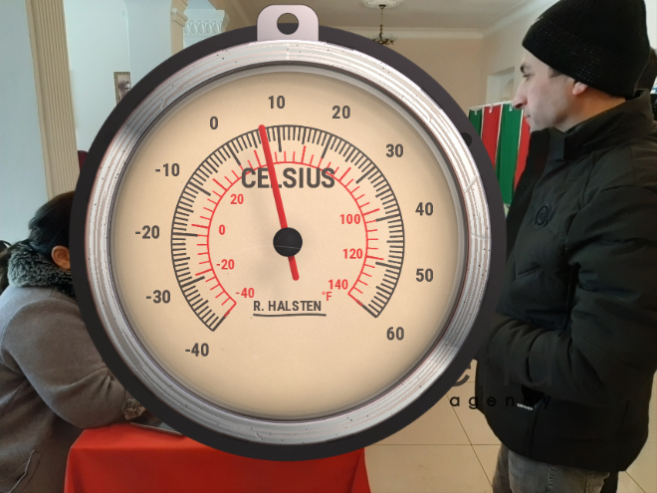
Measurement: 7 °C
